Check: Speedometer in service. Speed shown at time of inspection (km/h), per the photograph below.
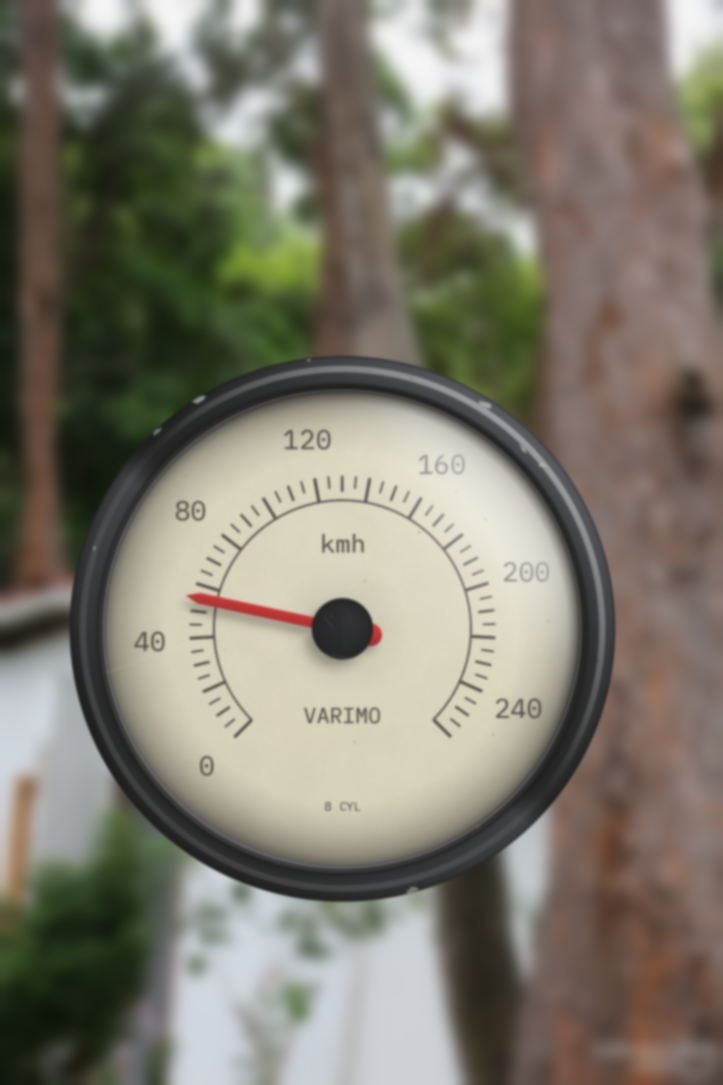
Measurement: 55 km/h
